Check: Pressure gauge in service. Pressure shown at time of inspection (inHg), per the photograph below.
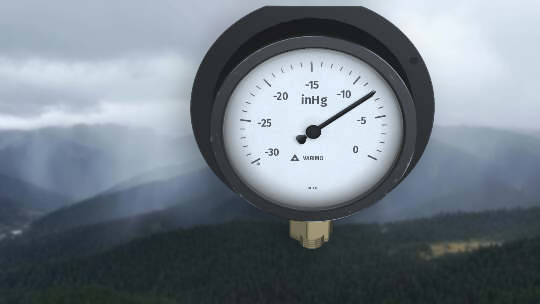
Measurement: -8 inHg
